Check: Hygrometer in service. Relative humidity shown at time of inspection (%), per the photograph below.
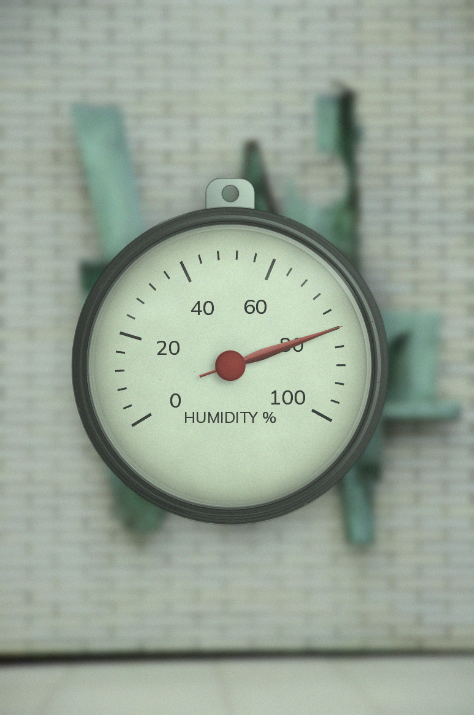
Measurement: 80 %
